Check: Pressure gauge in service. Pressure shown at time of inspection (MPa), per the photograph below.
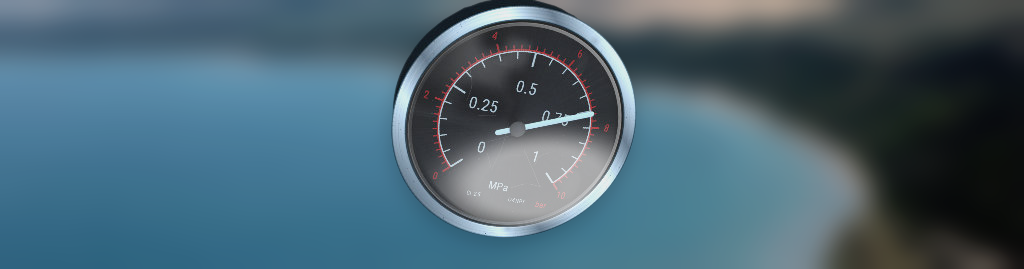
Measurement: 0.75 MPa
